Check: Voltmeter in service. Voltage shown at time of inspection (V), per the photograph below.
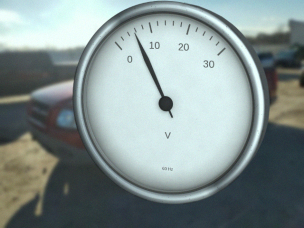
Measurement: 6 V
